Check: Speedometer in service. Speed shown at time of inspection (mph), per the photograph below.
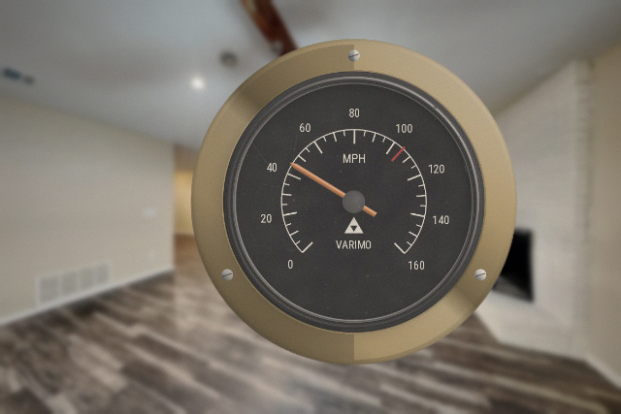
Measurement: 45 mph
